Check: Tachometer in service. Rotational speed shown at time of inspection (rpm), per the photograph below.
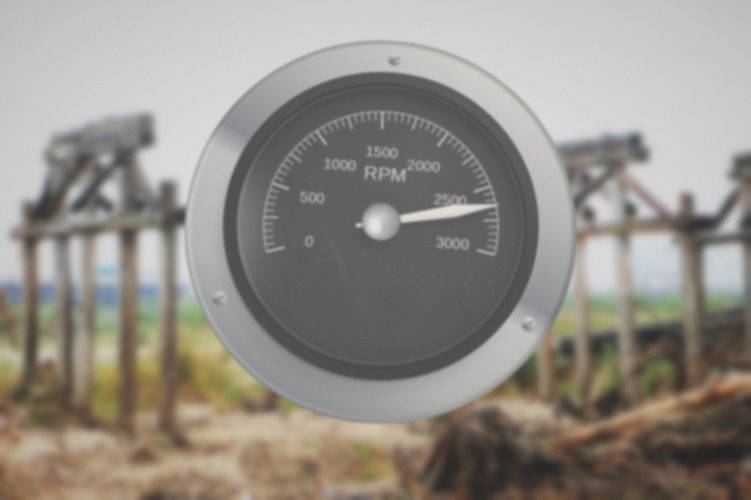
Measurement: 2650 rpm
